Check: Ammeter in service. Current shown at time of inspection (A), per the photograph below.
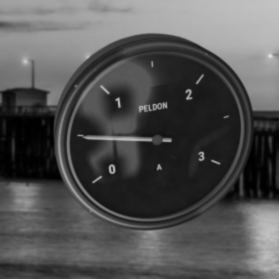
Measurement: 0.5 A
